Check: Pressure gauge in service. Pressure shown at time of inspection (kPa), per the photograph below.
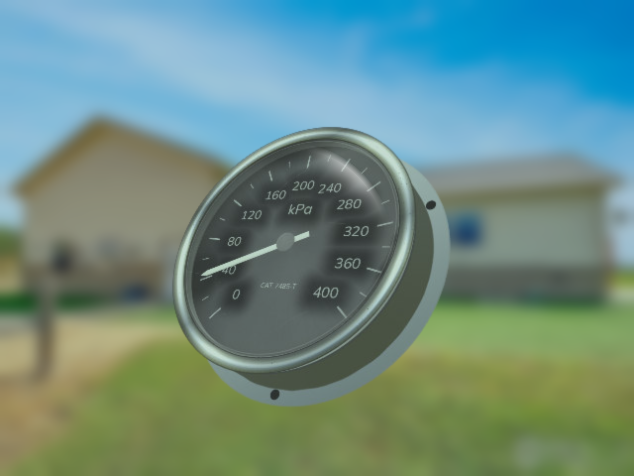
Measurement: 40 kPa
